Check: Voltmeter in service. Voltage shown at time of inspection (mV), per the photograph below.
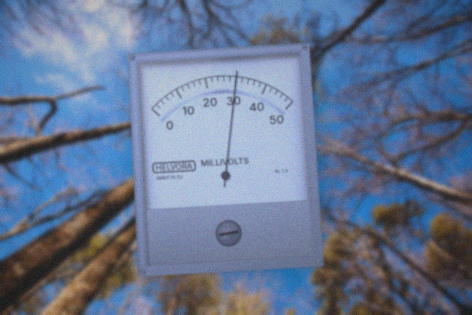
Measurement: 30 mV
